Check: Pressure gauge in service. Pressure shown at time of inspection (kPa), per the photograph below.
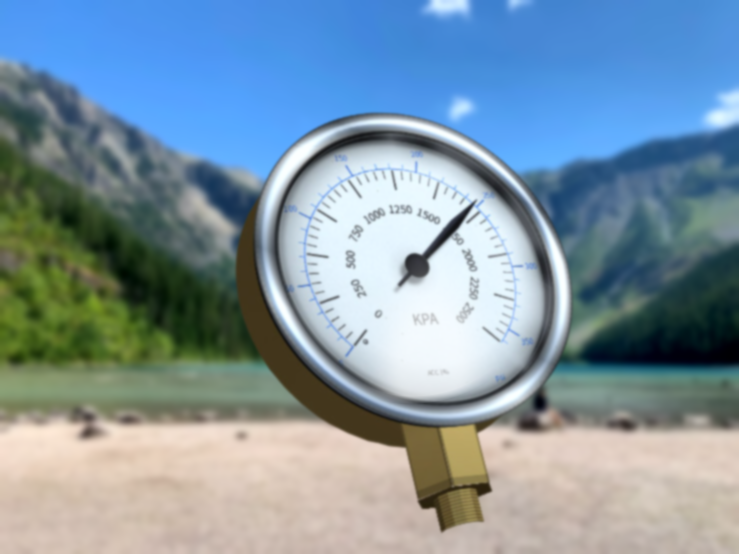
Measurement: 1700 kPa
